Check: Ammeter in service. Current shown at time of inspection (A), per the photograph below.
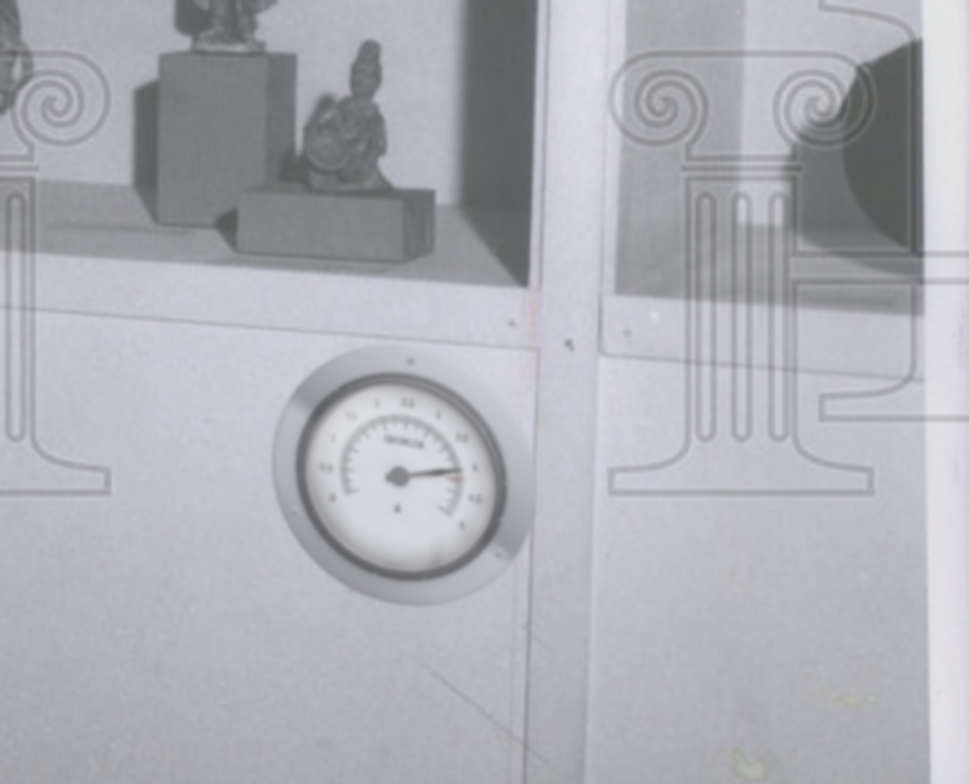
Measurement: 4 A
